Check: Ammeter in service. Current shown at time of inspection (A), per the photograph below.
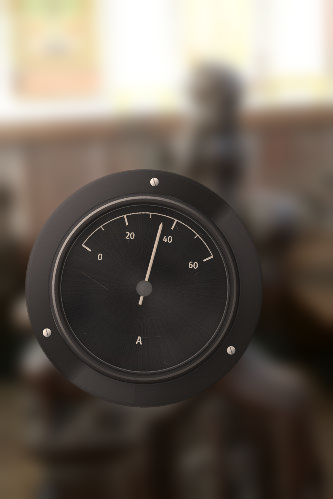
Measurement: 35 A
